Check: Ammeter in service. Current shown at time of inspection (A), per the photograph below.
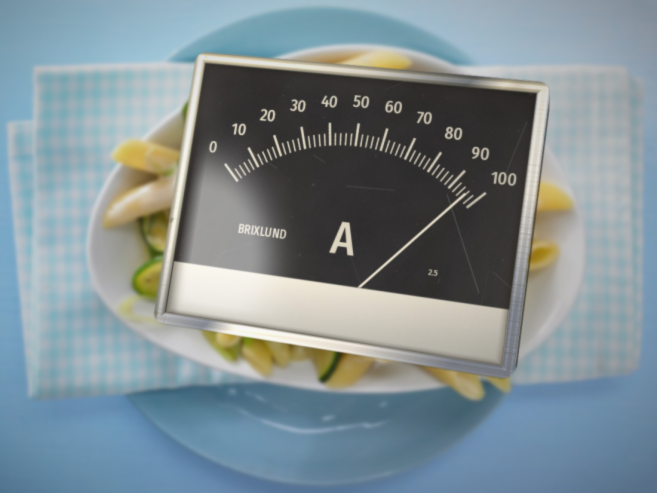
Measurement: 96 A
